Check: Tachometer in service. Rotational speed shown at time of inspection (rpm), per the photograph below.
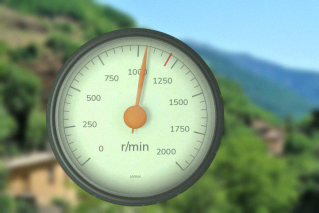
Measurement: 1050 rpm
